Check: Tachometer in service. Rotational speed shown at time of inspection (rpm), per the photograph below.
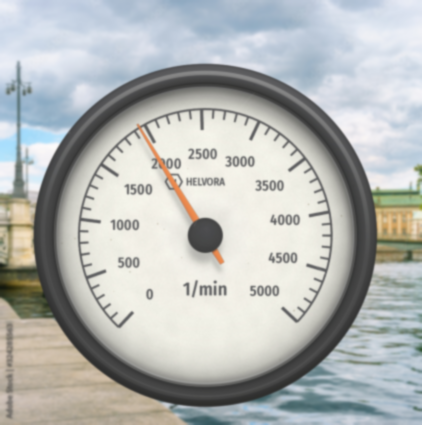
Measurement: 1950 rpm
